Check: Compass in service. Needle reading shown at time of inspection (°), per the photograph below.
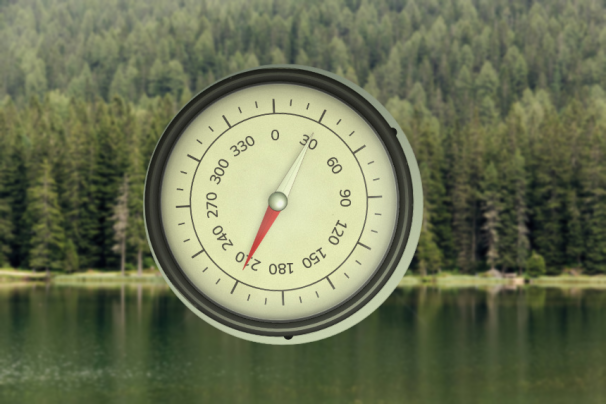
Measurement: 210 °
